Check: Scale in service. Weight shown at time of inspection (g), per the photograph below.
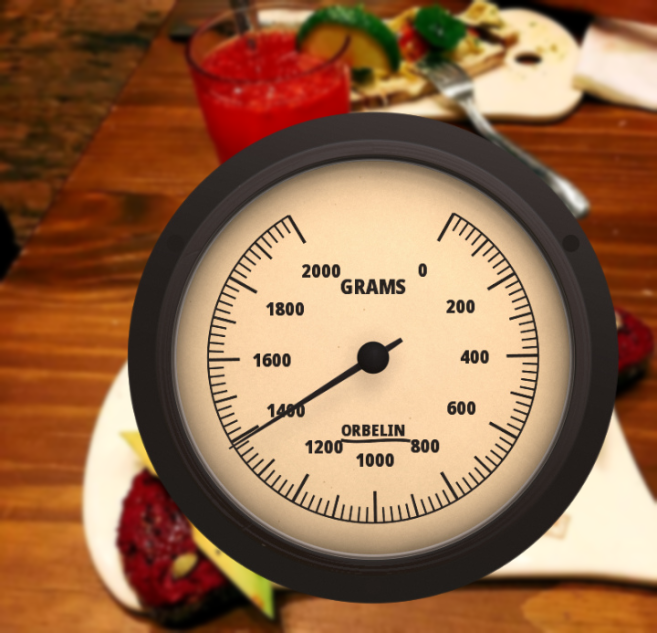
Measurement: 1390 g
